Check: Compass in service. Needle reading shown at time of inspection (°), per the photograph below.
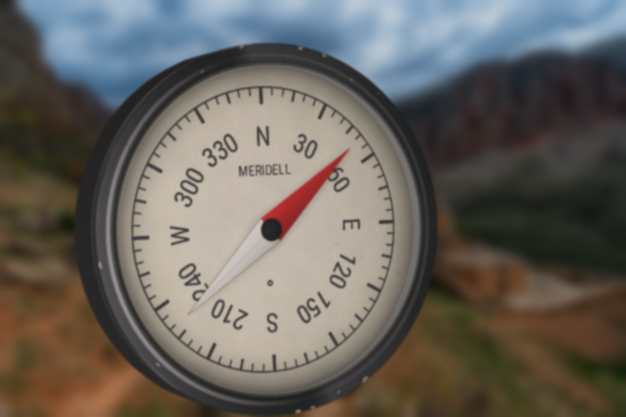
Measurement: 50 °
